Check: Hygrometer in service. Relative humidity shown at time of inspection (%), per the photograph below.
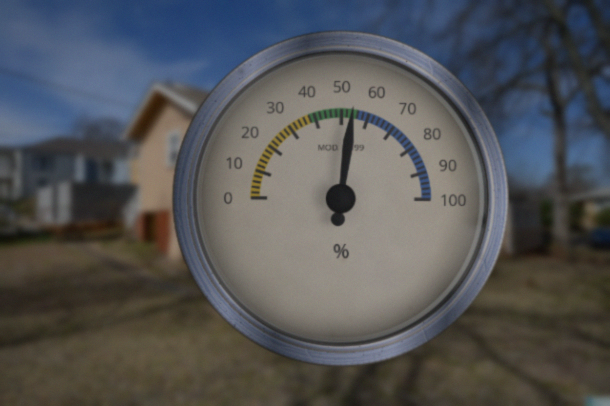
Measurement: 54 %
